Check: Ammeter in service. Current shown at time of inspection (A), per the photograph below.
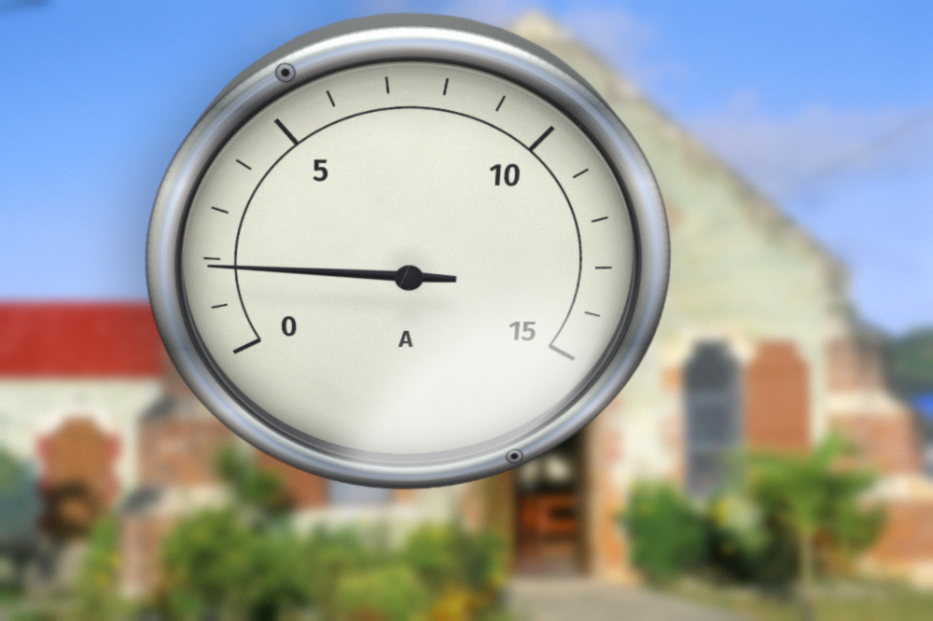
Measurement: 2 A
